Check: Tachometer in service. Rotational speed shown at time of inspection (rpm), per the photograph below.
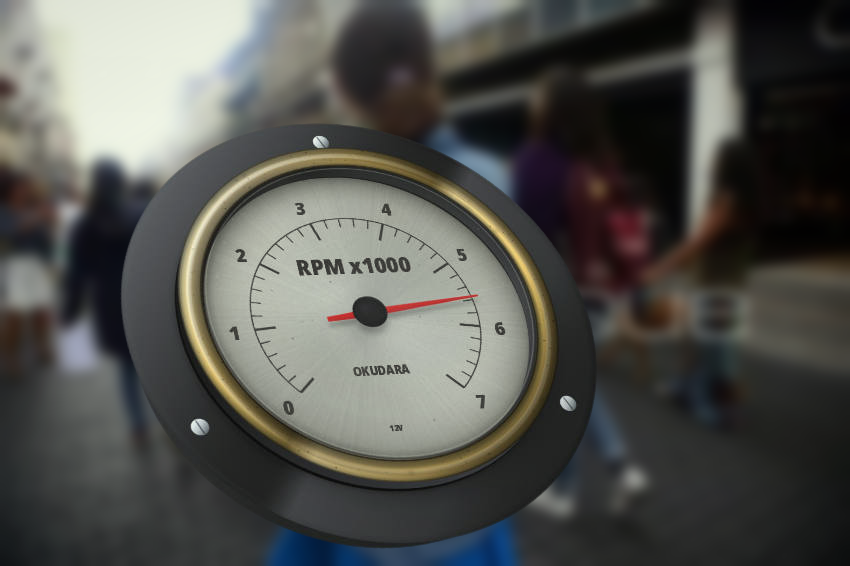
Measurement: 5600 rpm
